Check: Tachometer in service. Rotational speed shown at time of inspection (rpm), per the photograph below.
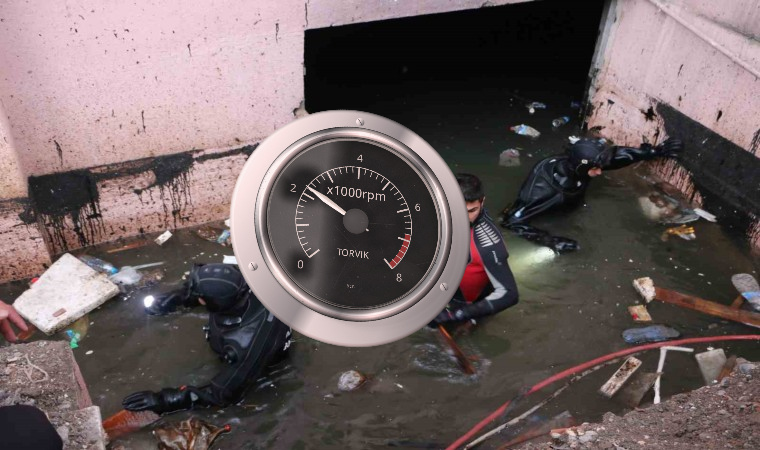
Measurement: 2200 rpm
